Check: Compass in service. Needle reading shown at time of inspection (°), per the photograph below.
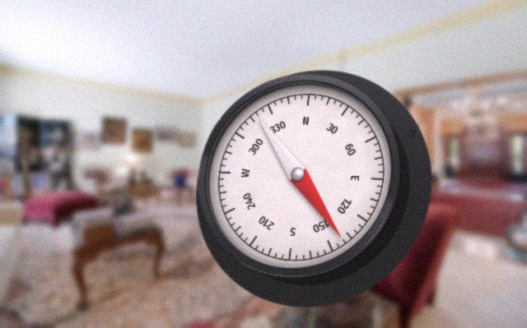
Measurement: 140 °
